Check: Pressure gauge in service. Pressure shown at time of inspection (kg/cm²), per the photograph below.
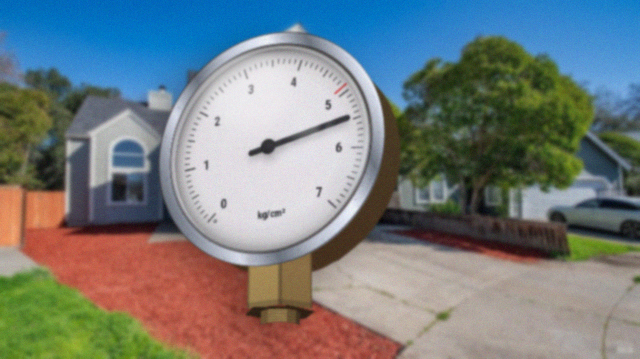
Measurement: 5.5 kg/cm²
